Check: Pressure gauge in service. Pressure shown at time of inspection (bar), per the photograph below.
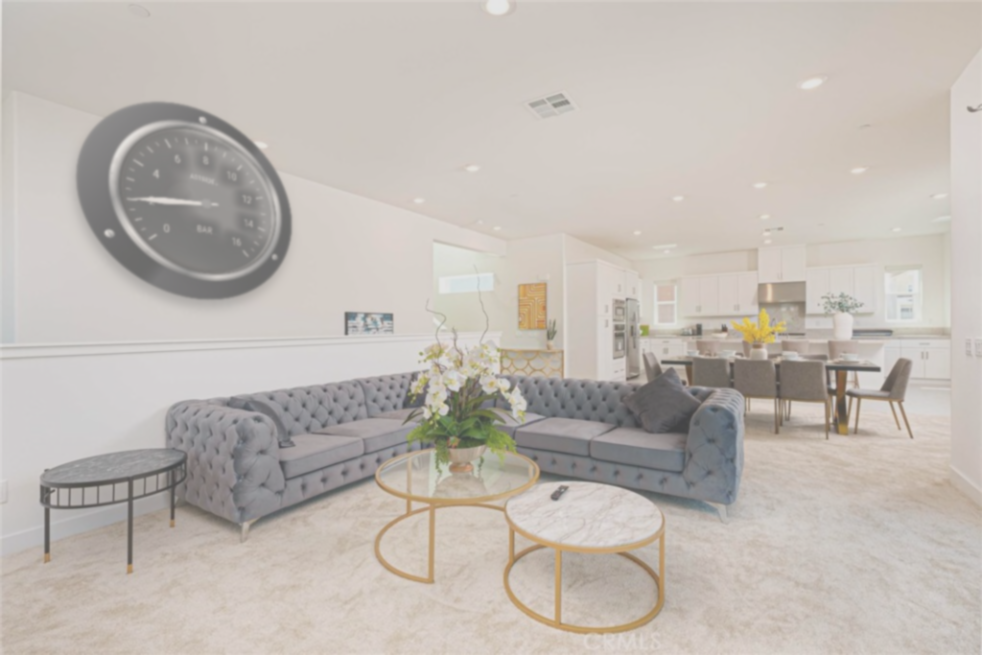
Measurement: 2 bar
